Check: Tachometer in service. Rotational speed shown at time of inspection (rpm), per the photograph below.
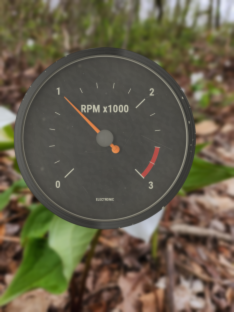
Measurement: 1000 rpm
